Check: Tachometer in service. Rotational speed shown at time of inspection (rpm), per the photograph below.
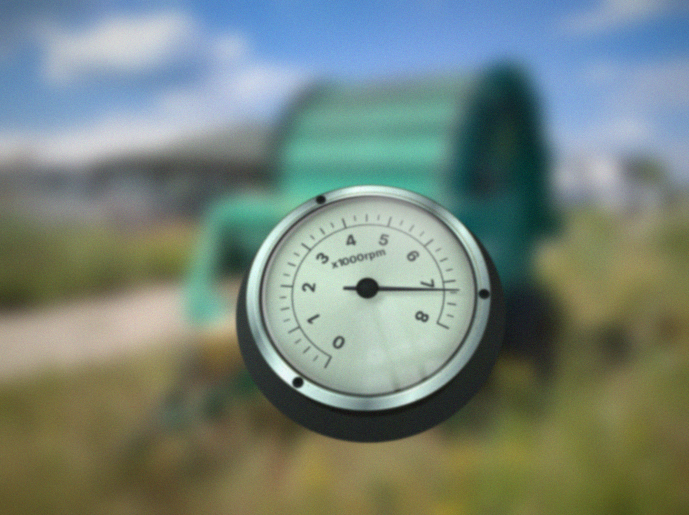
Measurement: 7250 rpm
